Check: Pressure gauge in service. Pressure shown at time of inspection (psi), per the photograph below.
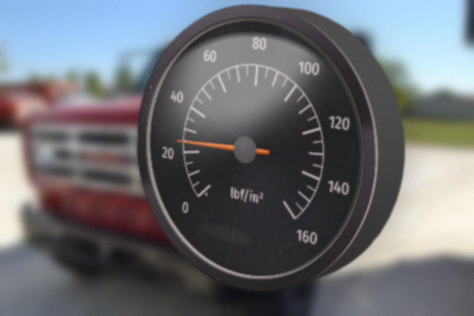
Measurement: 25 psi
